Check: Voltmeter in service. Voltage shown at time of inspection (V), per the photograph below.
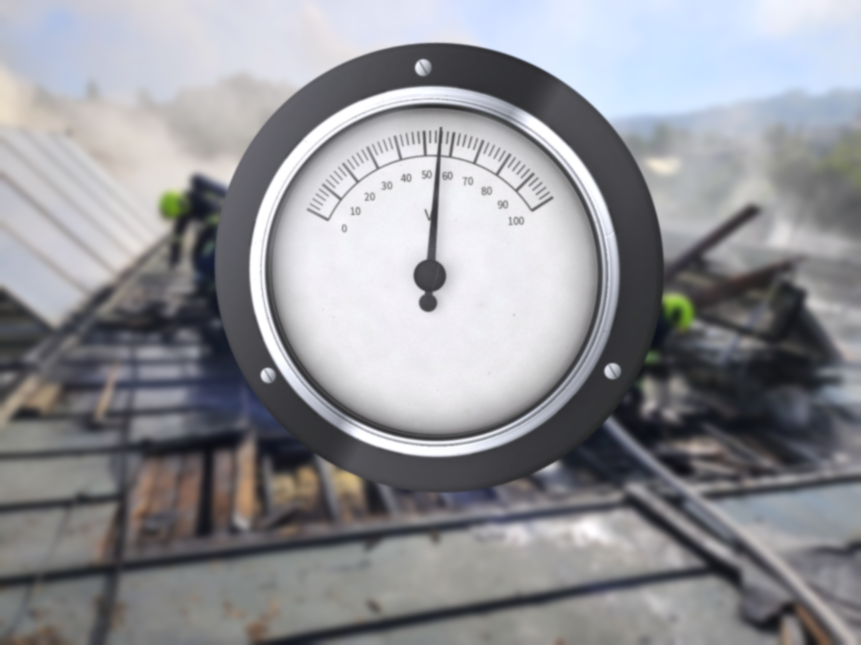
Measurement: 56 V
